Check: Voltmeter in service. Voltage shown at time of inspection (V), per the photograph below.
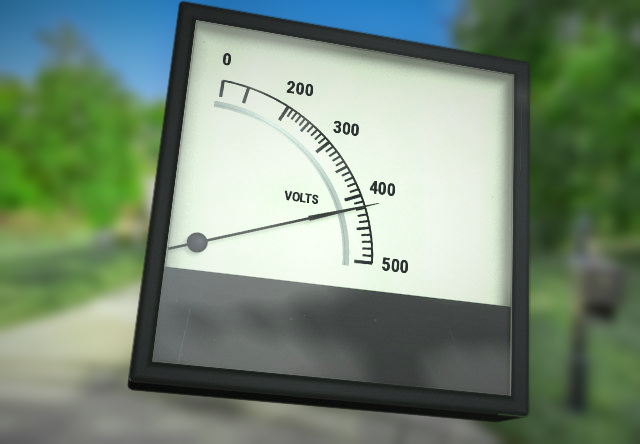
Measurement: 420 V
